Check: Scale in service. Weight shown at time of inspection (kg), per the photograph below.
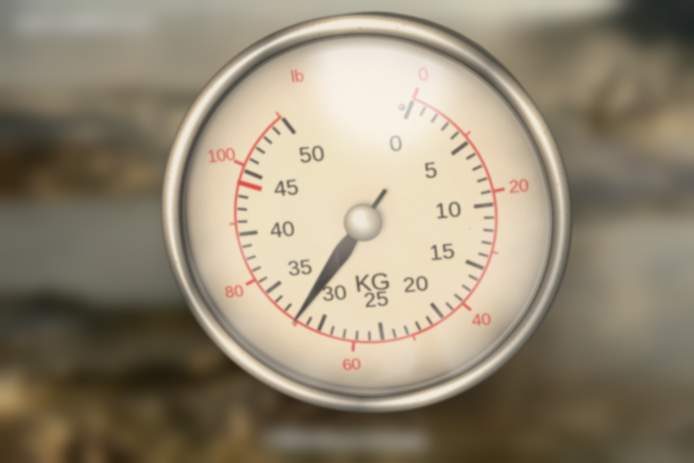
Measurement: 32 kg
